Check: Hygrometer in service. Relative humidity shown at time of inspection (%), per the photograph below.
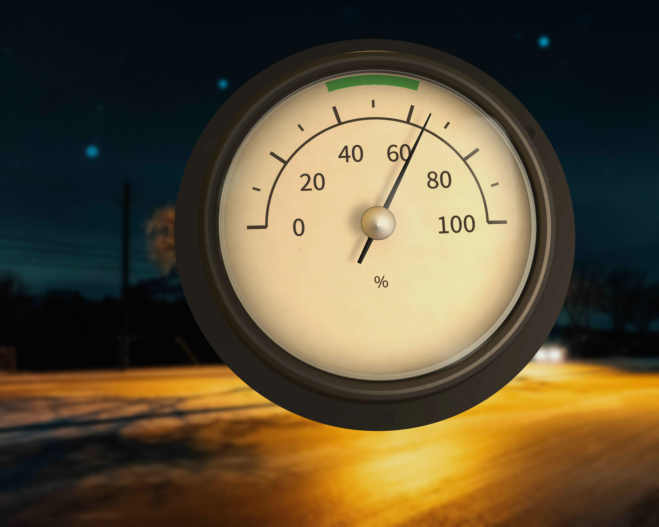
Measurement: 65 %
